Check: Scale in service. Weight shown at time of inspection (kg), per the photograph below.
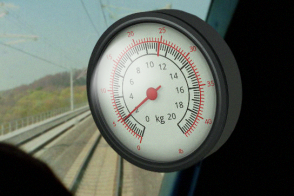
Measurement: 2 kg
